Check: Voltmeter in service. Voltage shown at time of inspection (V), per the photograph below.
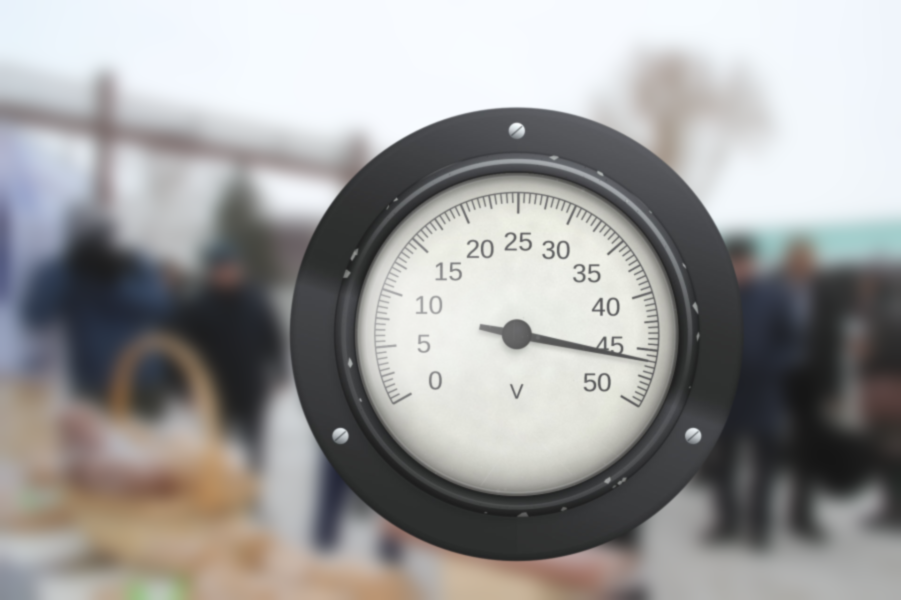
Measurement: 46 V
